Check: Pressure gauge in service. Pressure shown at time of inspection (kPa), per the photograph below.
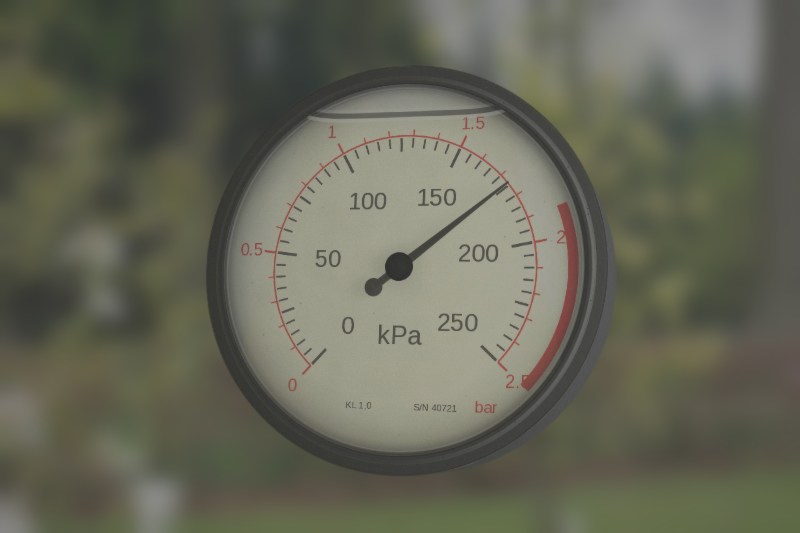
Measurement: 175 kPa
